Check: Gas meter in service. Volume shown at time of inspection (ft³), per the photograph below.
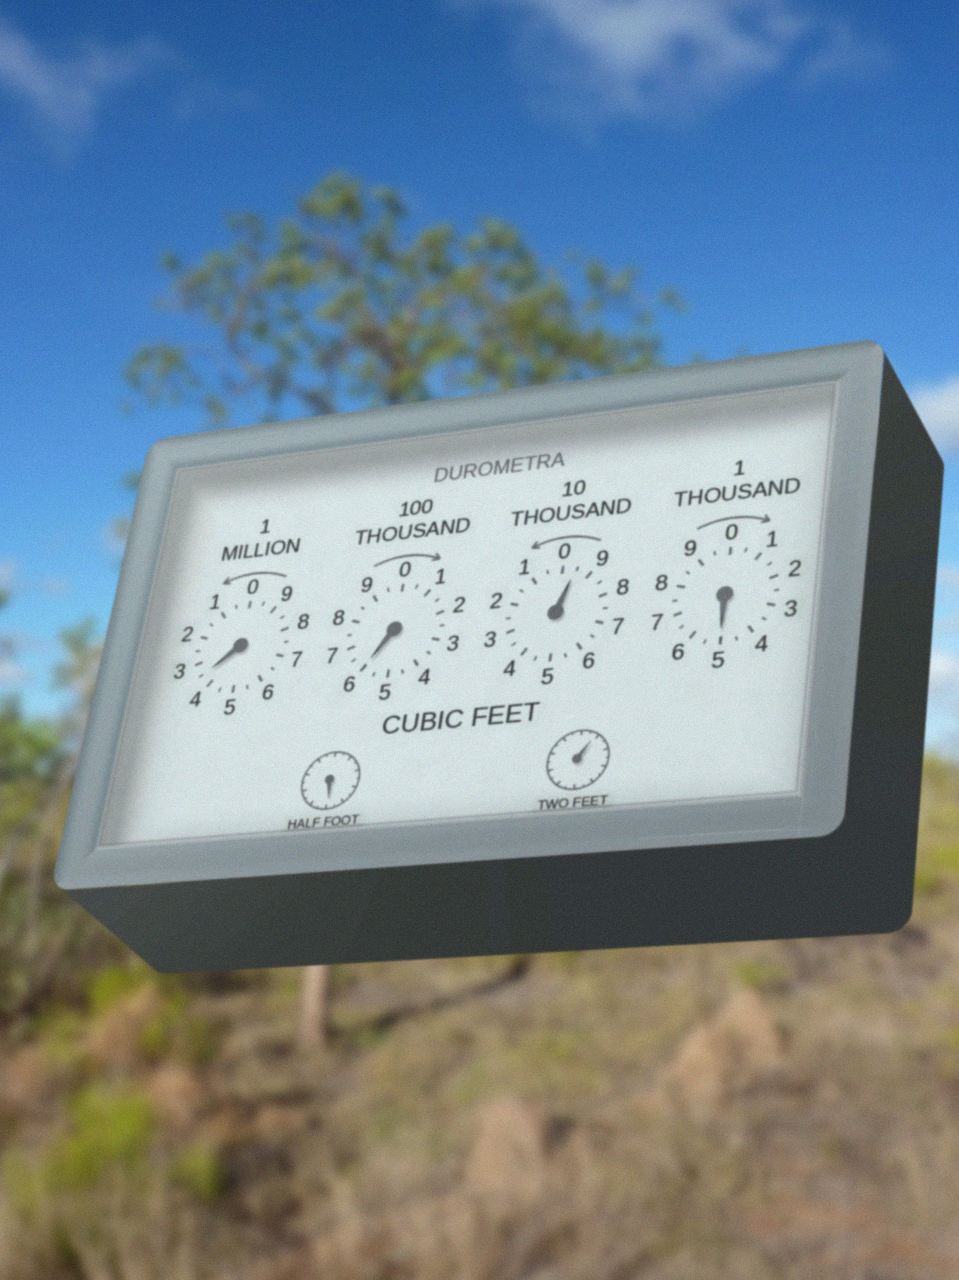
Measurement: 359500 ft³
